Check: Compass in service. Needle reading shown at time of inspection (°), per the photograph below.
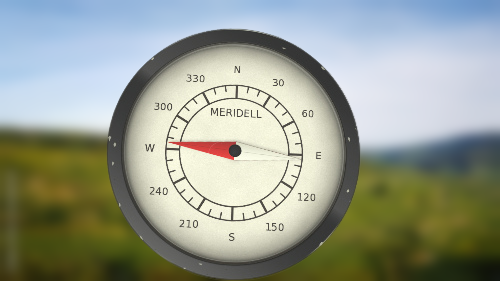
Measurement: 275 °
